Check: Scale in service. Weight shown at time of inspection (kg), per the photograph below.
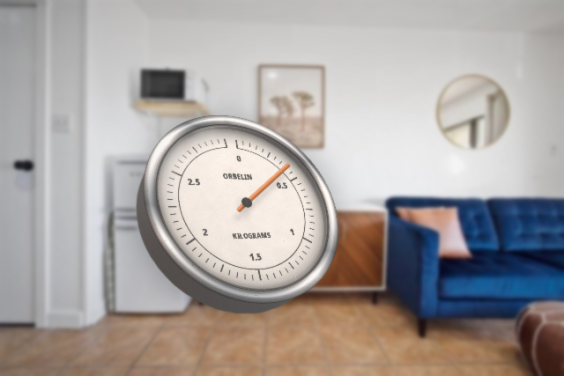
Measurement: 0.4 kg
